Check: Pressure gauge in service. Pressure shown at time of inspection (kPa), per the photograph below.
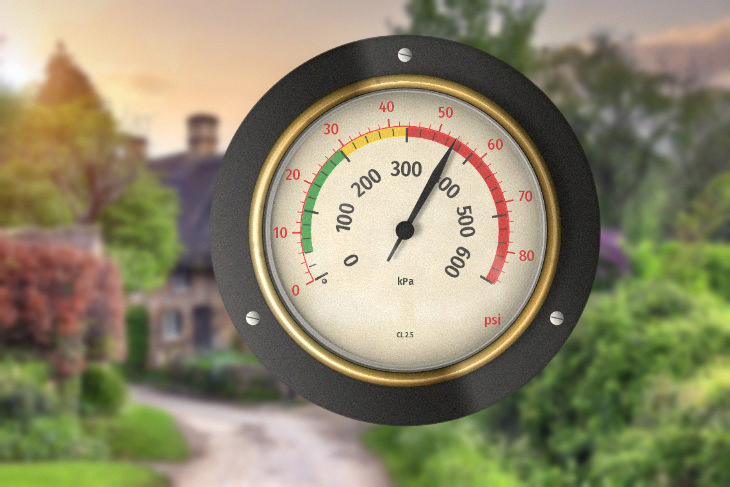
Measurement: 370 kPa
